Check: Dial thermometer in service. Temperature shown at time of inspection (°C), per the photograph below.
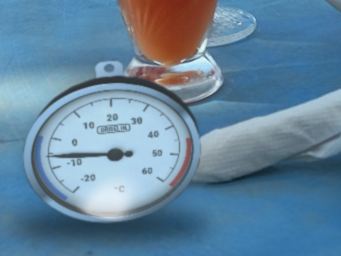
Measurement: -5 °C
